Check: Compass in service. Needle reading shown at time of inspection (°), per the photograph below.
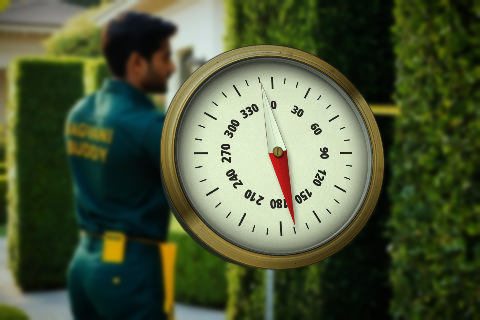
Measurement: 170 °
